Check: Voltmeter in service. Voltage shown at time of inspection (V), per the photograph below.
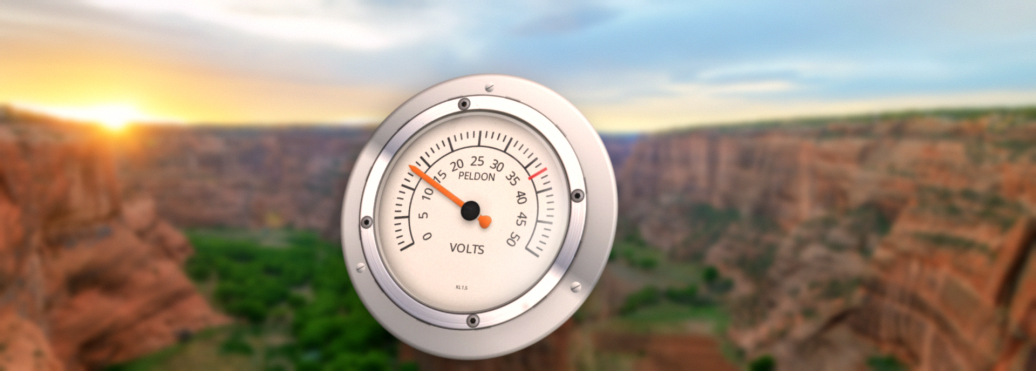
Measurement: 13 V
